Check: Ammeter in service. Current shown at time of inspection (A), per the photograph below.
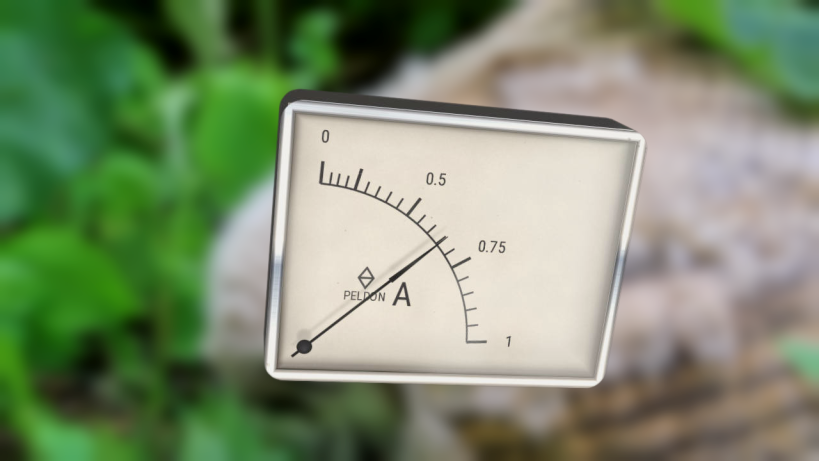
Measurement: 0.65 A
